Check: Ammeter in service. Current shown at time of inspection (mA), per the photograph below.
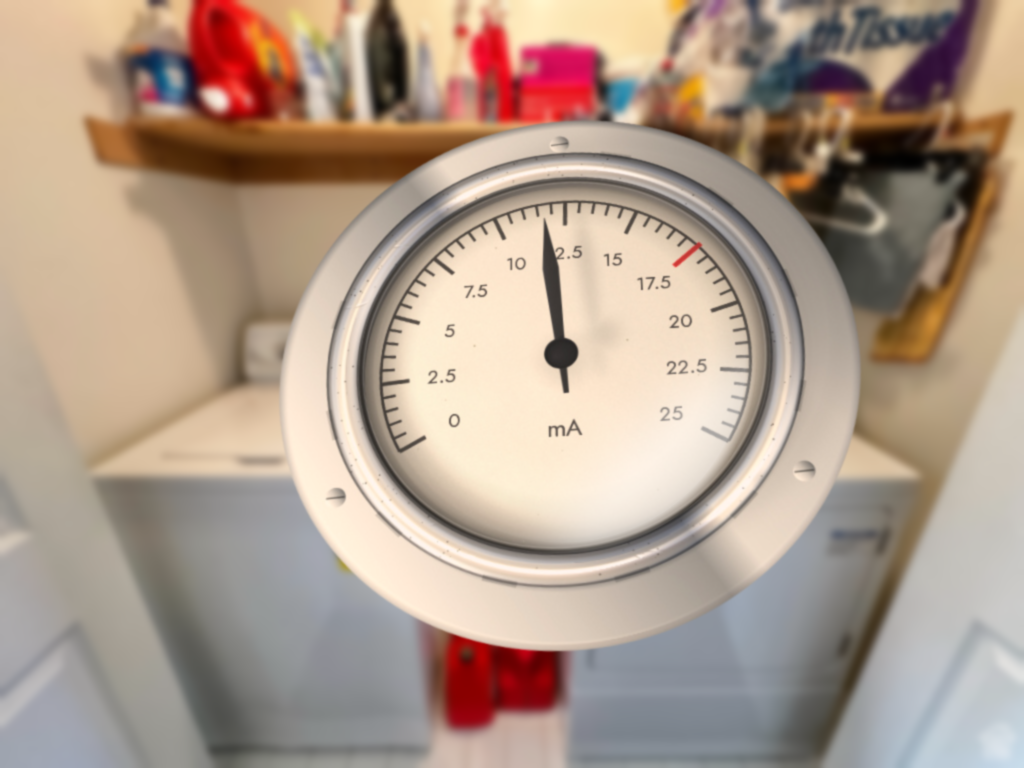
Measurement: 11.75 mA
